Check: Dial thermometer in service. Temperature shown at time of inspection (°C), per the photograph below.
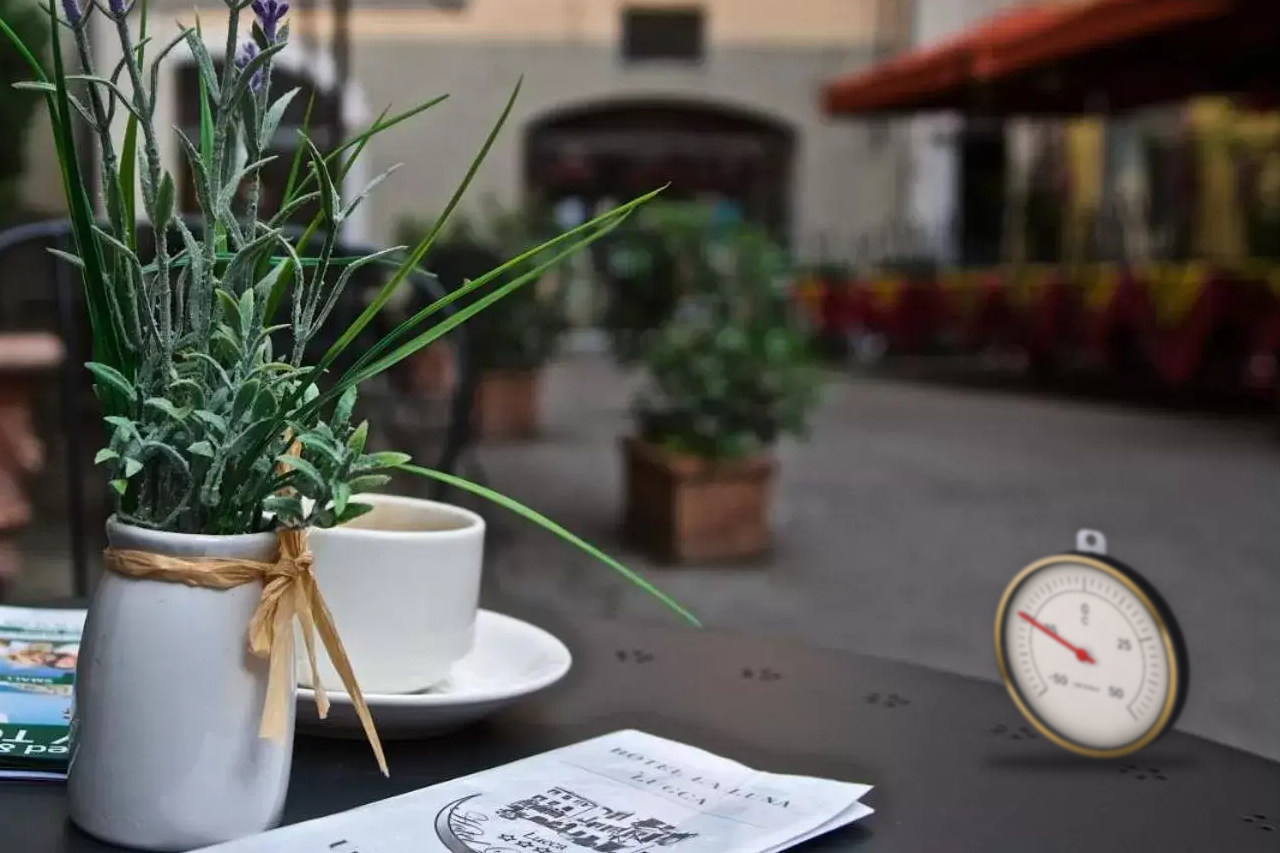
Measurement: -25 °C
